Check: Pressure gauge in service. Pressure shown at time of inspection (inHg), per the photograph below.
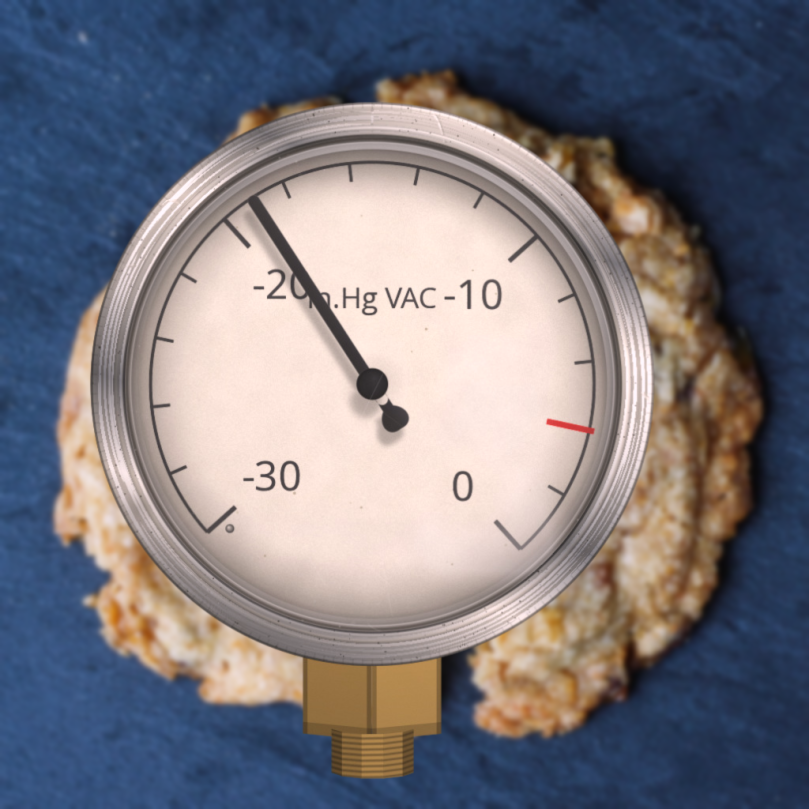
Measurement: -19 inHg
